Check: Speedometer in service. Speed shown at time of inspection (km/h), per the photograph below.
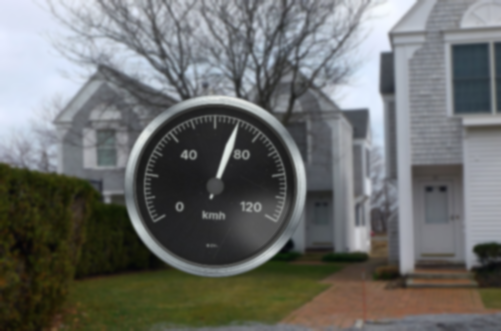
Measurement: 70 km/h
